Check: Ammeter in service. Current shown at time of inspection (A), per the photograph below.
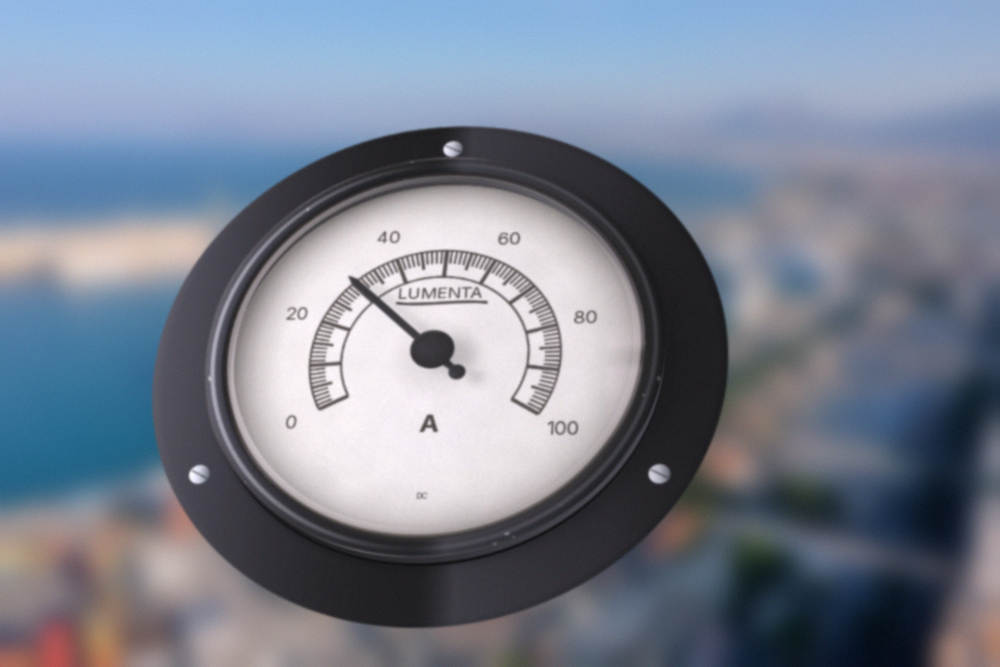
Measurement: 30 A
